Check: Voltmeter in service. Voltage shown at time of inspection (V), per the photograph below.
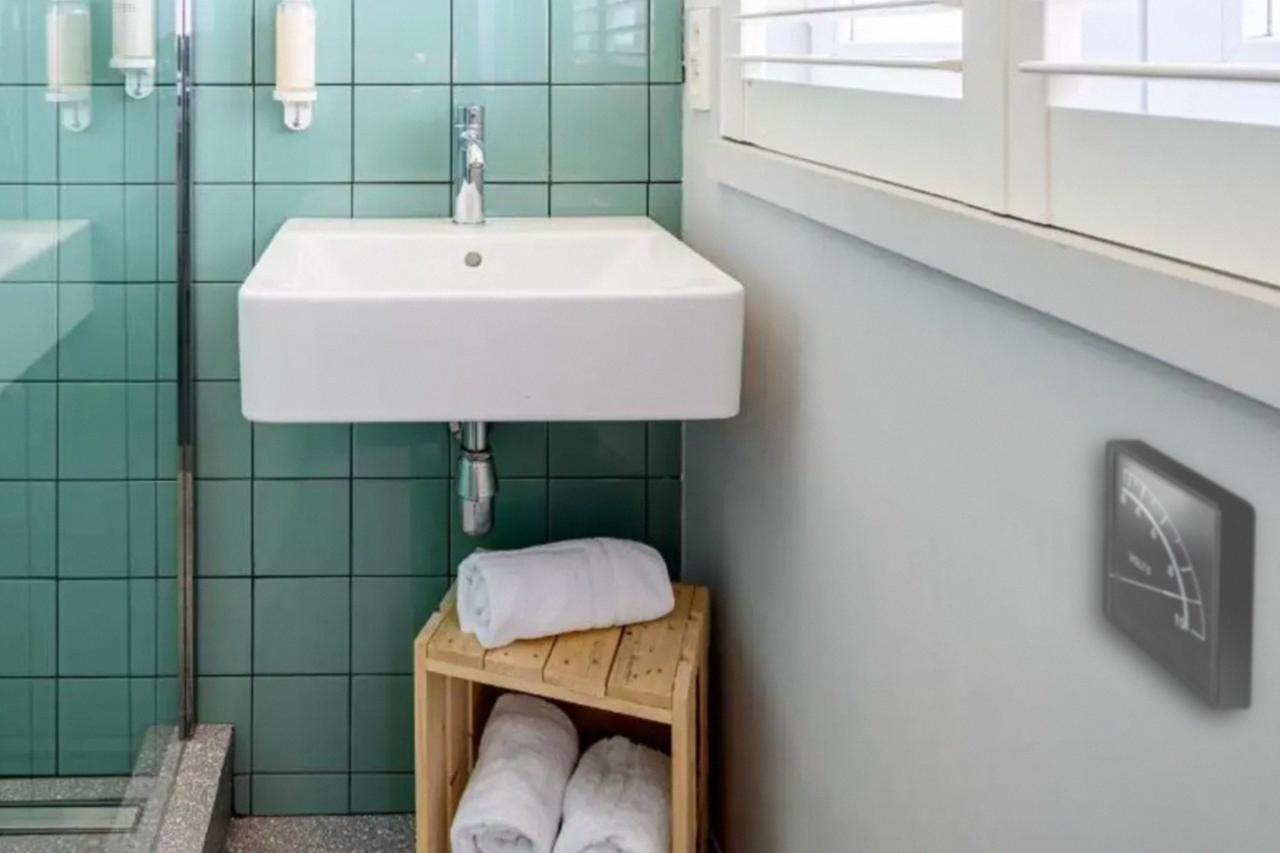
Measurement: 9 V
